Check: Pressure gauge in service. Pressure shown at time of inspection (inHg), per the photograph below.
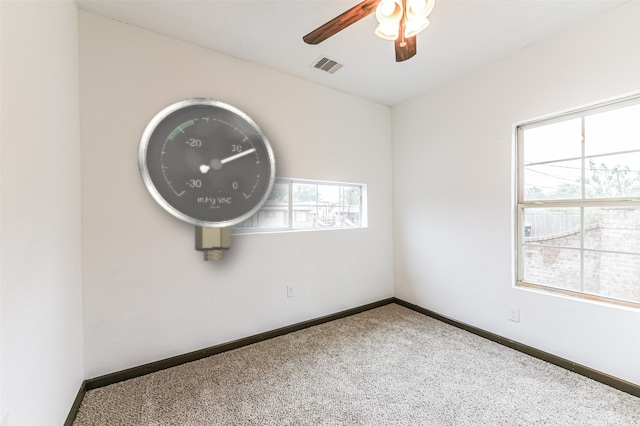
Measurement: -8 inHg
